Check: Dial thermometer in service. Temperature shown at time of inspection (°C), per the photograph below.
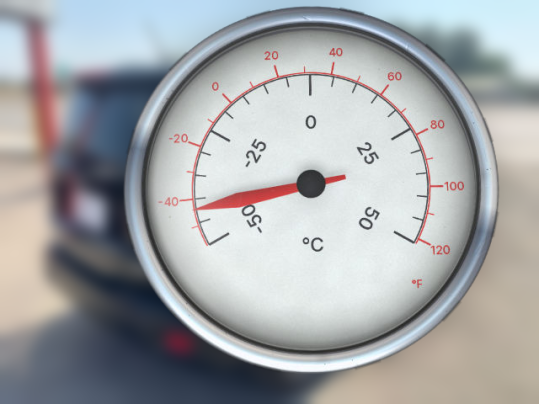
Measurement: -42.5 °C
